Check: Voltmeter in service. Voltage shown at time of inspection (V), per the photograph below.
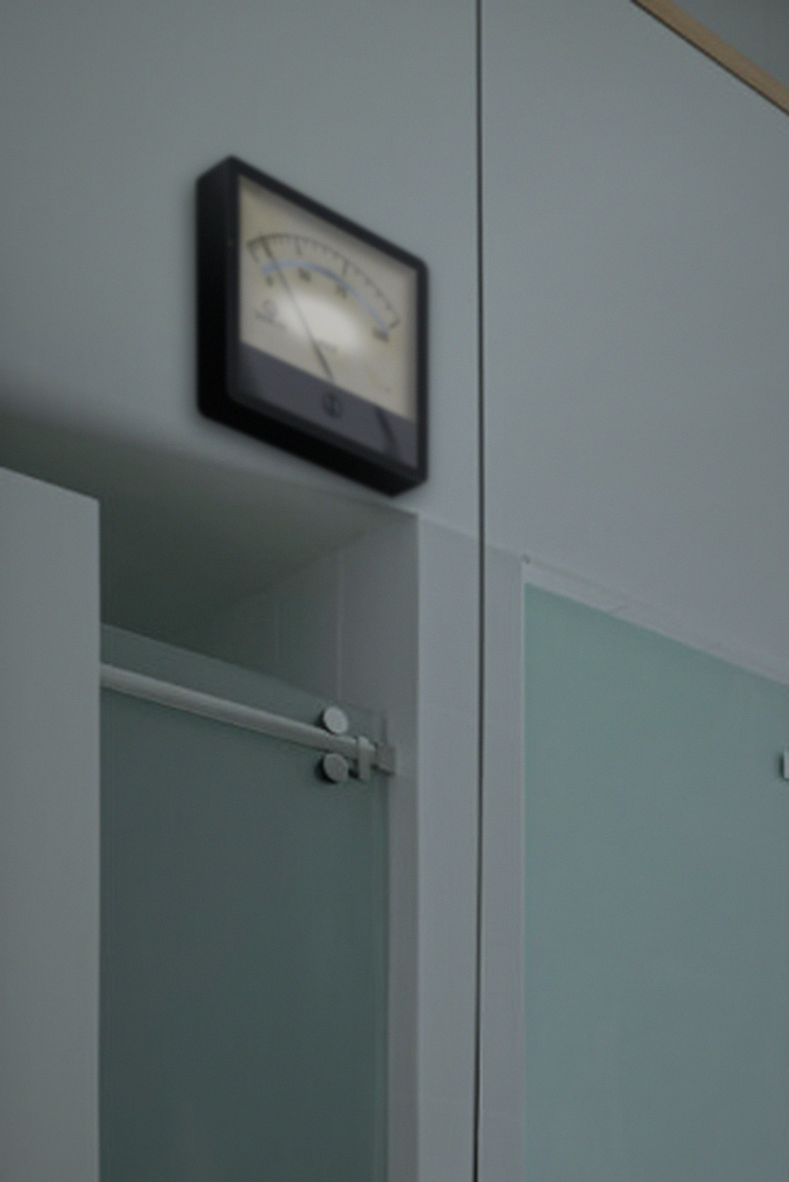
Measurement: 25 V
